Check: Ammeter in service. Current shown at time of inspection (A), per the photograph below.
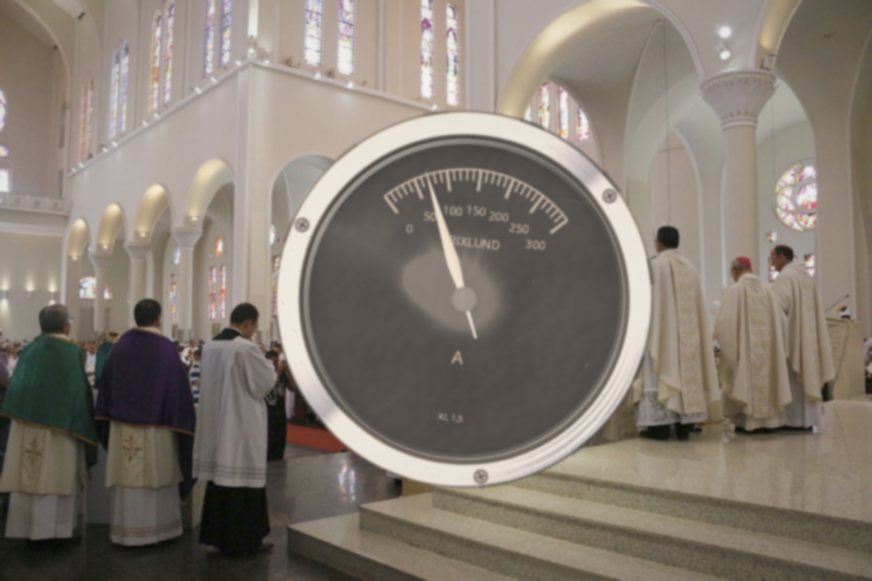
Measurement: 70 A
